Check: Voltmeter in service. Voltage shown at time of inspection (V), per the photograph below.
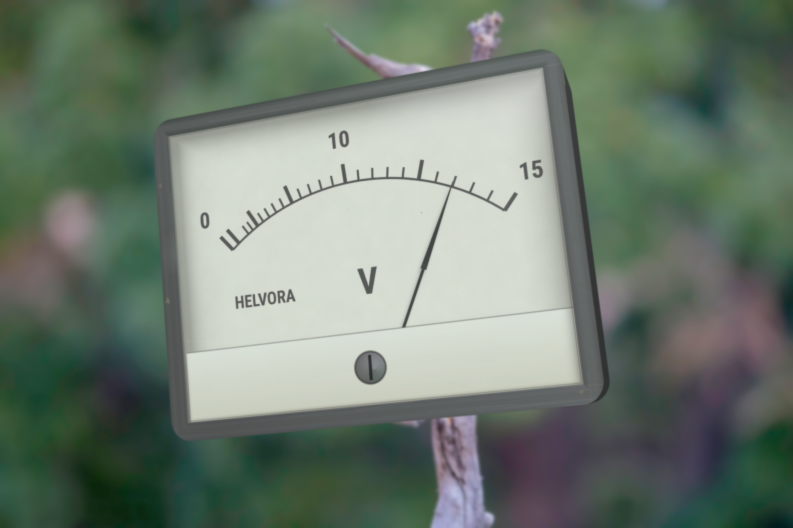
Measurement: 13.5 V
